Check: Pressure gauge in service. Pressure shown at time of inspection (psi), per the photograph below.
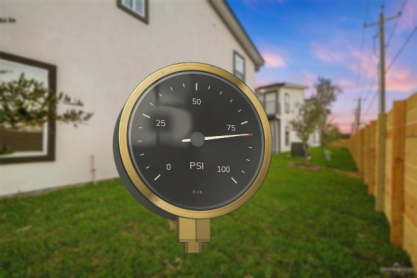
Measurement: 80 psi
